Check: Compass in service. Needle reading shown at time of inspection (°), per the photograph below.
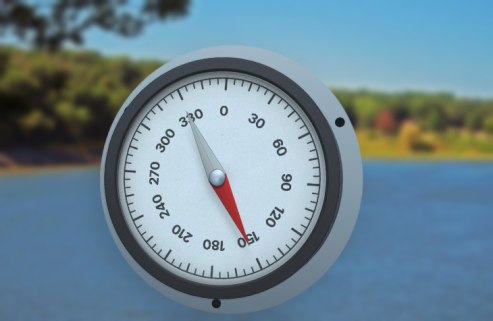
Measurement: 150 °
